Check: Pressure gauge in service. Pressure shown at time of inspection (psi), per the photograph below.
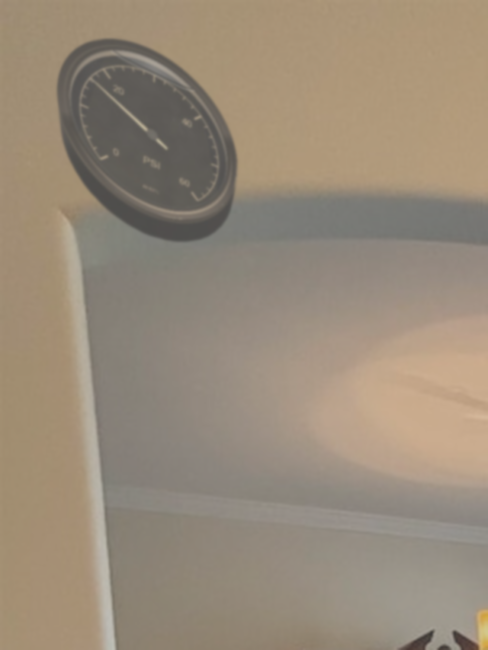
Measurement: 16 psi
